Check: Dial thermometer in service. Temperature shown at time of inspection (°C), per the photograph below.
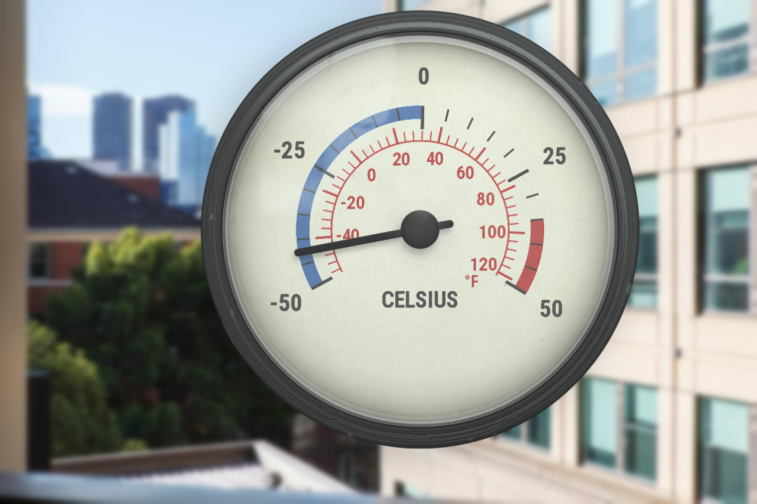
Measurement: -42.5 °C
